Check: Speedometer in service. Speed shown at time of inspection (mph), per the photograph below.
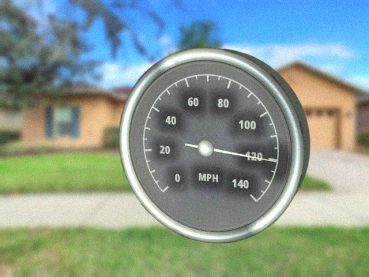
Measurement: 120 mph
